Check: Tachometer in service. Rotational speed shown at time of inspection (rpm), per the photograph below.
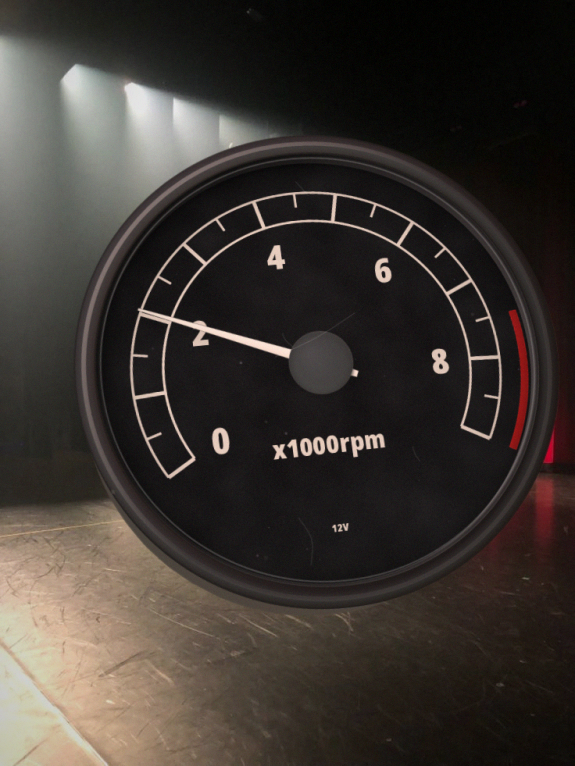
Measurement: 2000 rpm
